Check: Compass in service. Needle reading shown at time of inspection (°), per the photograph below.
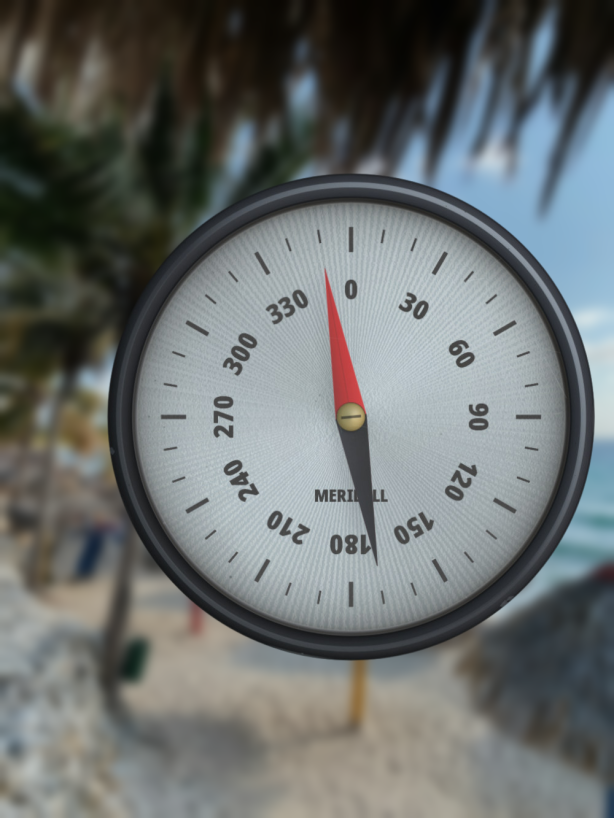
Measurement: 350 °
